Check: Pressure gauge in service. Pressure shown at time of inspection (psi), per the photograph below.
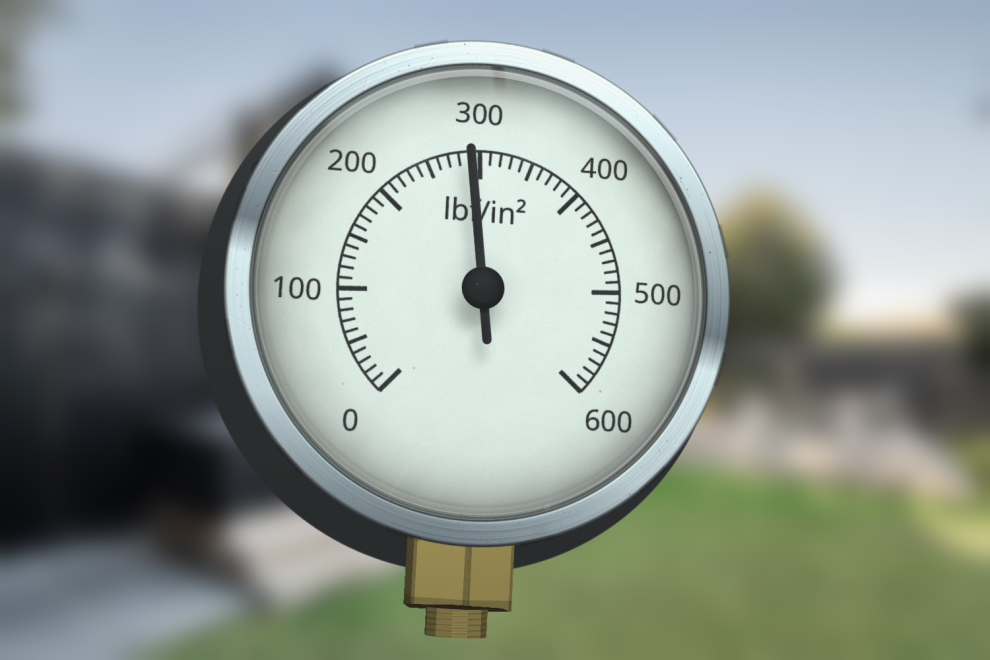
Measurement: 290 psi
